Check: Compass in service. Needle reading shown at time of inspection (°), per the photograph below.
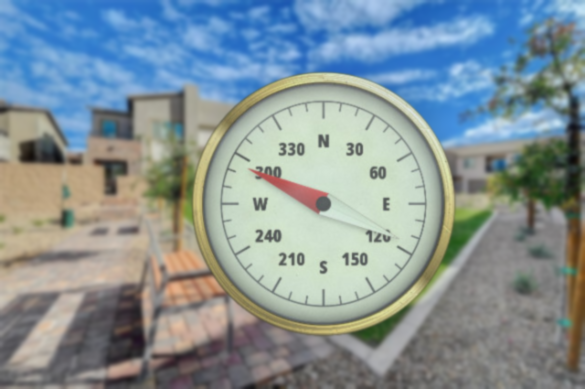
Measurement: 295 °
